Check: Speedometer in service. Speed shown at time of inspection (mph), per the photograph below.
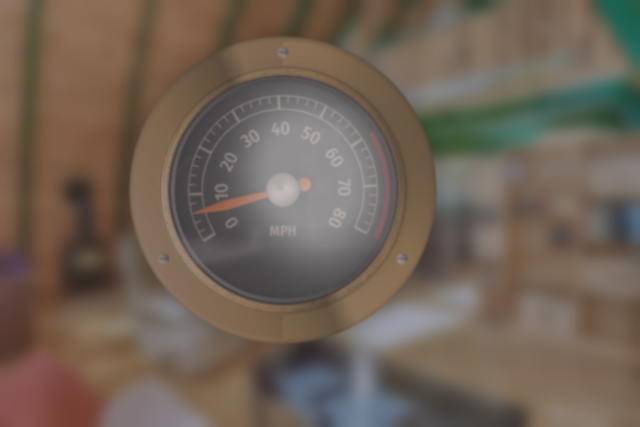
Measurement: 6 mph
